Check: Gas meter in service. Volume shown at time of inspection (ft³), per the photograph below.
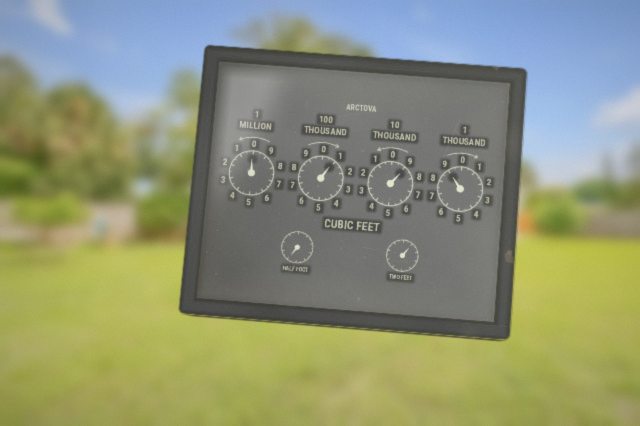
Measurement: 8900 ft³
